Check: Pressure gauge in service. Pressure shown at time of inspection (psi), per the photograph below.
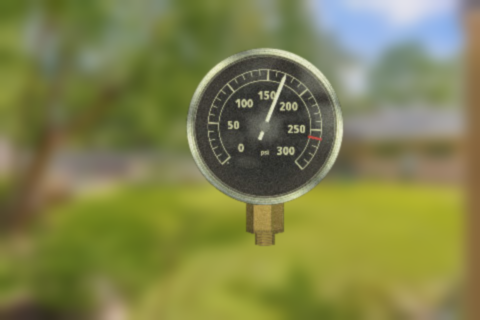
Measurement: 170 psi
